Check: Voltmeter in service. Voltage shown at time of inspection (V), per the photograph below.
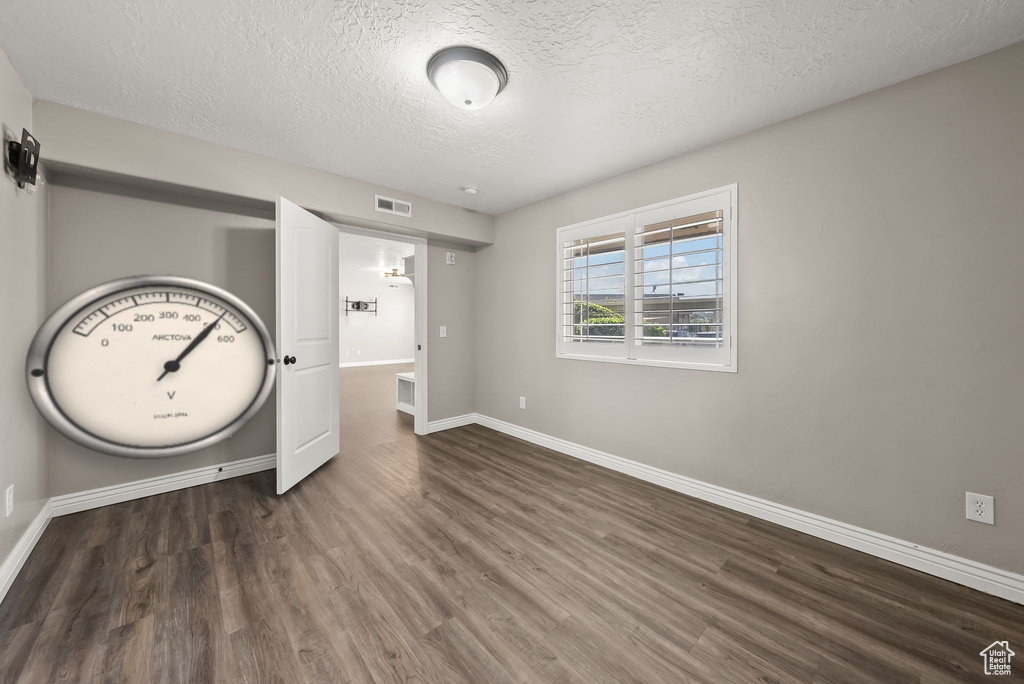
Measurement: 500 V
